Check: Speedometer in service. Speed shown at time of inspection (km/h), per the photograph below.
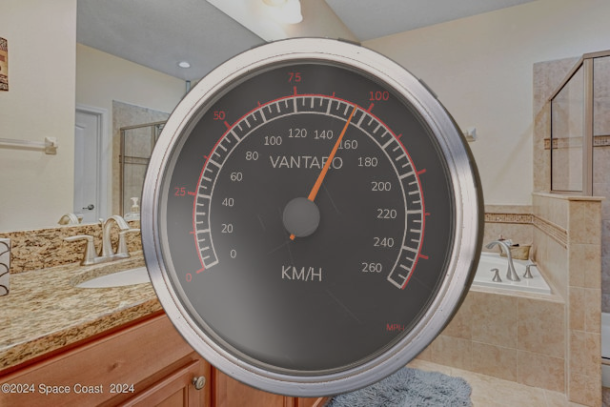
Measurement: 155 km/h
